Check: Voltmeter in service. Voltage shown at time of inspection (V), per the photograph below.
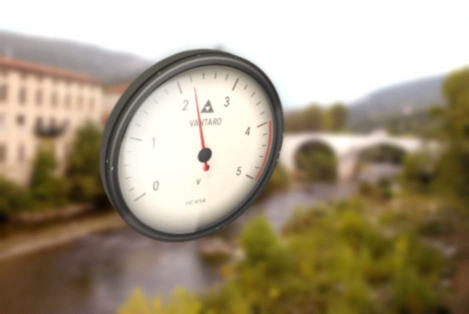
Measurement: 2.2 V
